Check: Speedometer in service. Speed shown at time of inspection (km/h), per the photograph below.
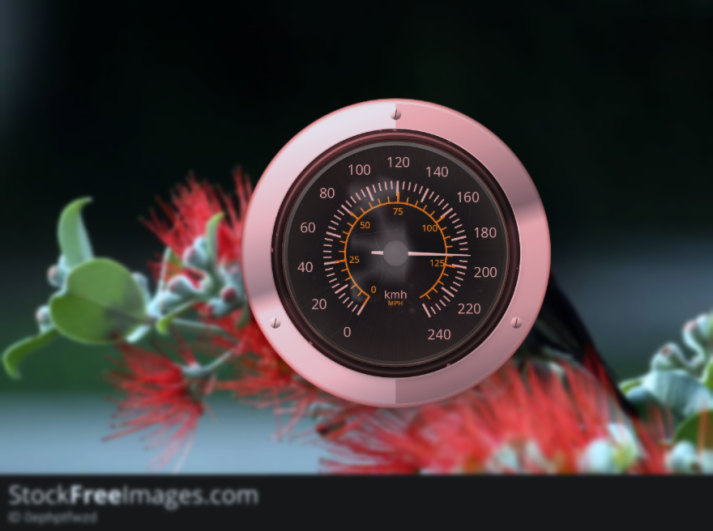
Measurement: 192 km/h
